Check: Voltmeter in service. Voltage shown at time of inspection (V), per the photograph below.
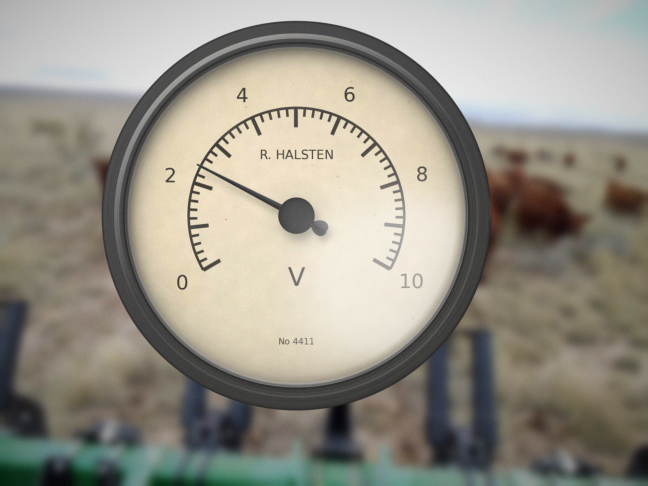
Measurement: 2.4 V
